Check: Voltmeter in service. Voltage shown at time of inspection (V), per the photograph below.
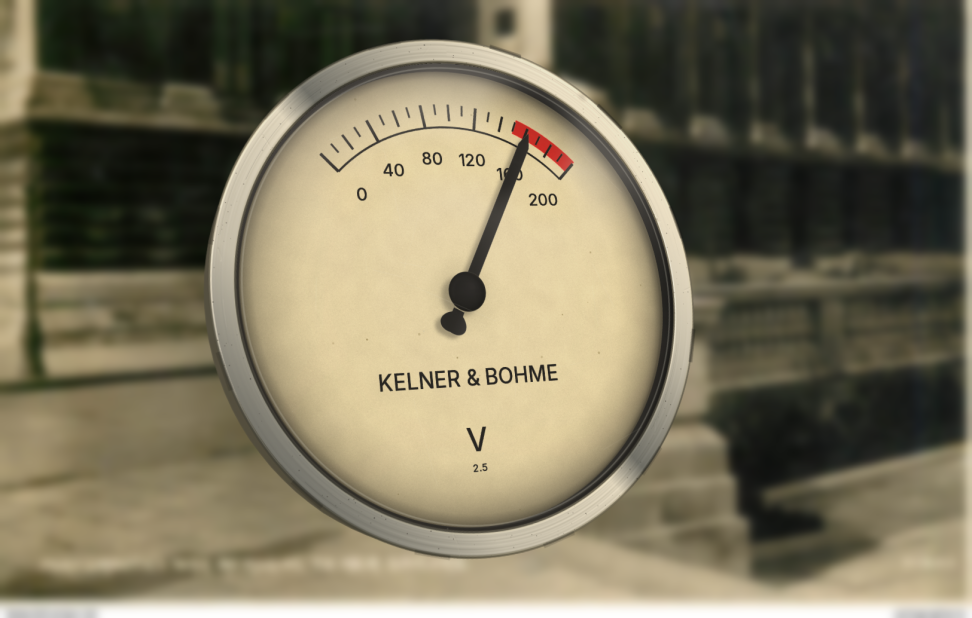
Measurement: 160 V
